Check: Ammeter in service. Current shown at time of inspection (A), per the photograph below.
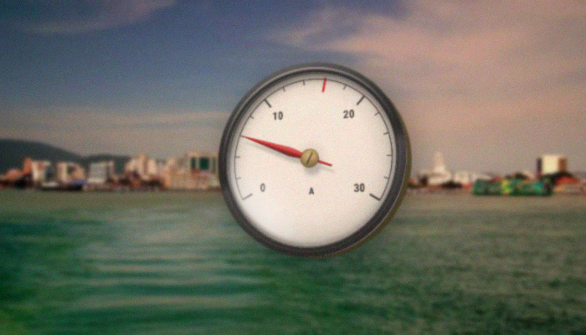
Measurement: 6 A
